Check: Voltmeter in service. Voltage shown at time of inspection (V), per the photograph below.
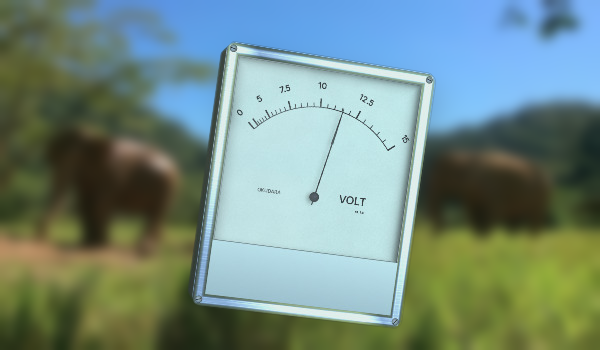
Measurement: 11.5 V
